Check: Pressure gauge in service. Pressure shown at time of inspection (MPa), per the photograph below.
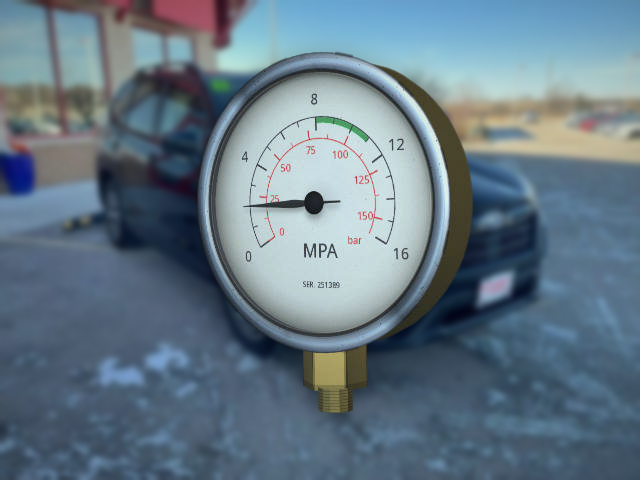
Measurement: 2 MPa
